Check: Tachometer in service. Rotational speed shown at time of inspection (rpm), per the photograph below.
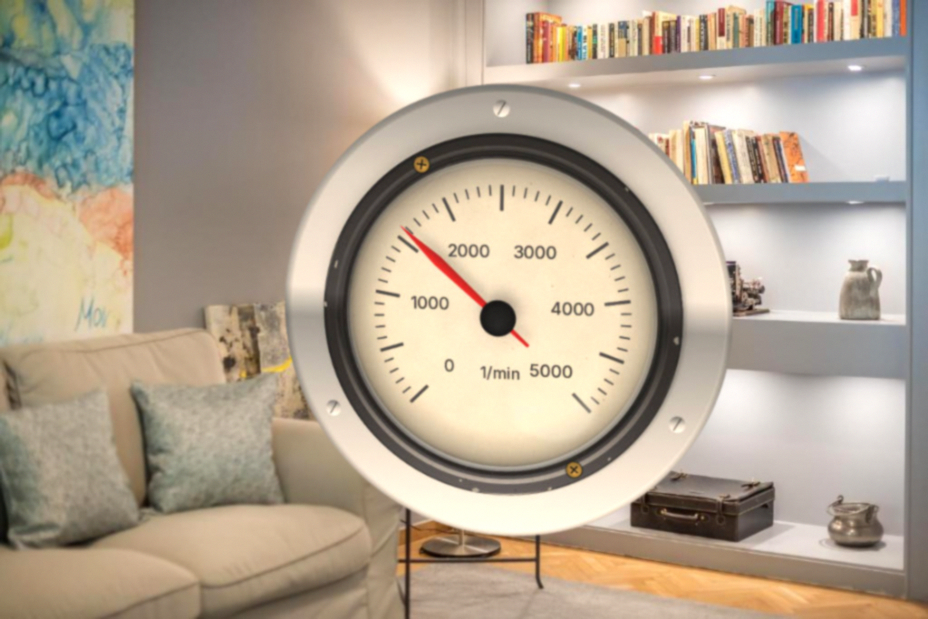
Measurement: 1600 rpm
